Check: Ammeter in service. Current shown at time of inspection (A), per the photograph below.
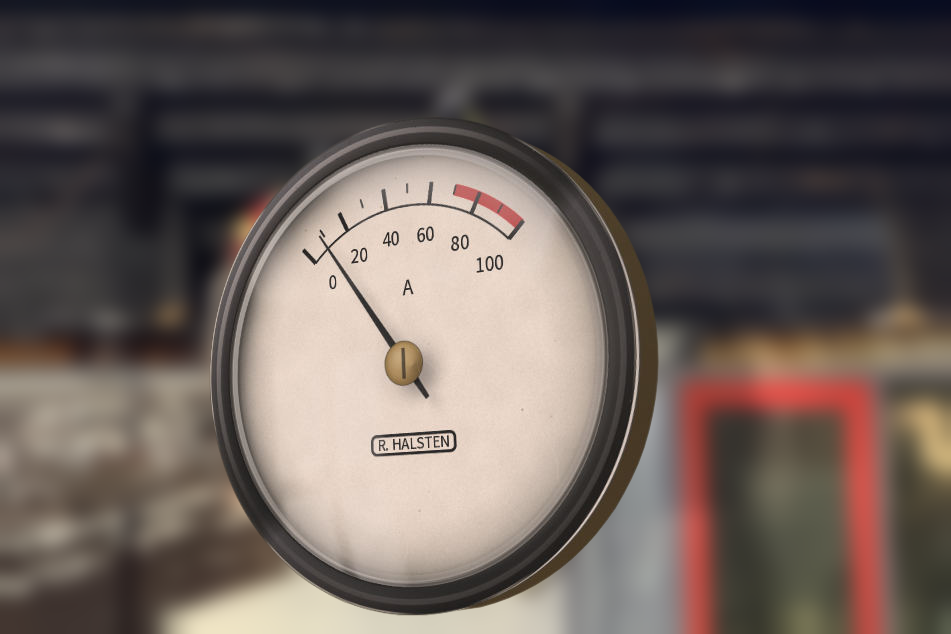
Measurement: 10 A
